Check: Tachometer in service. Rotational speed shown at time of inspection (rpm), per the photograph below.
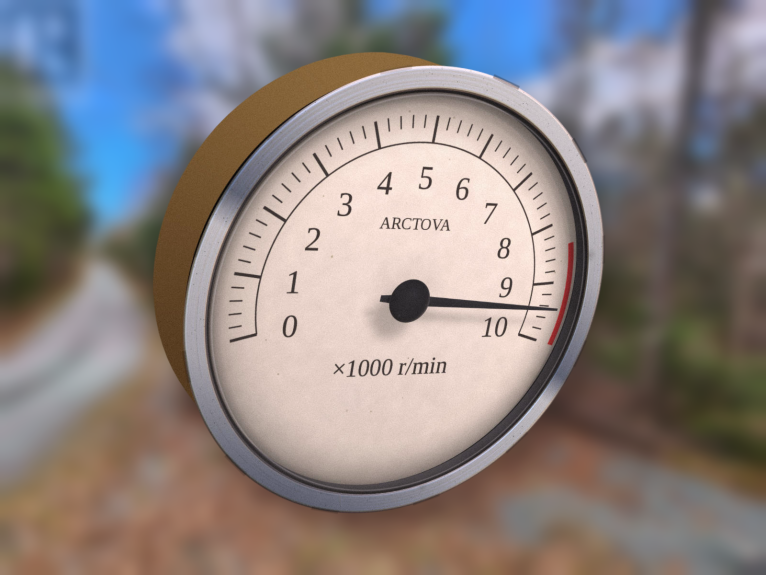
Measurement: 9400 rpm
